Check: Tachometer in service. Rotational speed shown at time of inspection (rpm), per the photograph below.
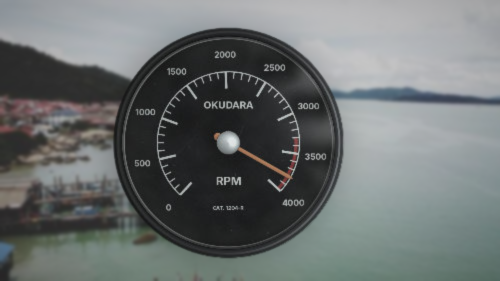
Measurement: 3800 rpm
